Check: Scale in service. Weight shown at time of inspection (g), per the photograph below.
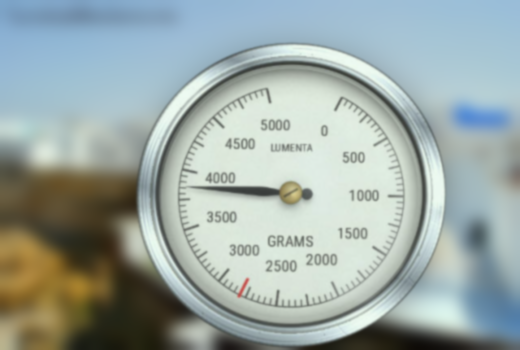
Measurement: 3850 g
